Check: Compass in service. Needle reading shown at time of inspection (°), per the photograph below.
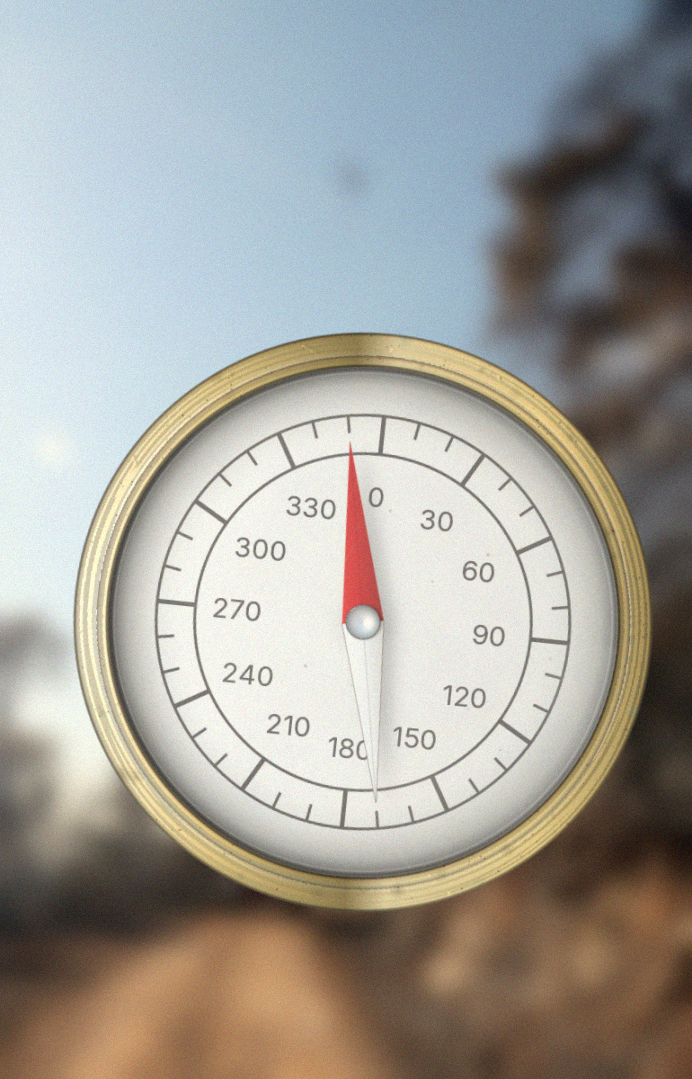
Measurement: 350 °
